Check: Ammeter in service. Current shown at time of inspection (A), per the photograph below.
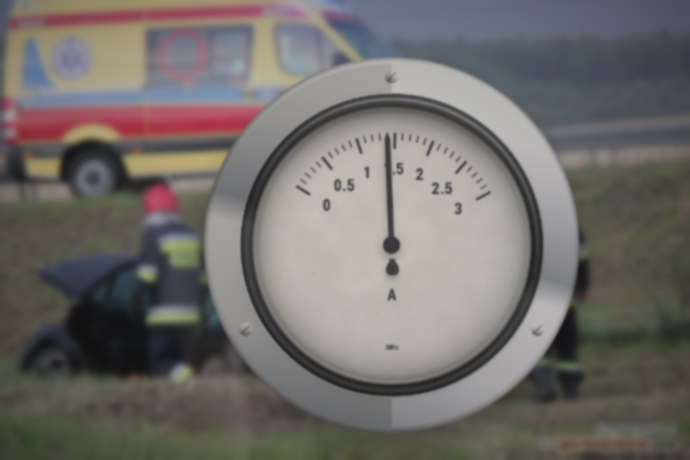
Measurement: 1.4 A
